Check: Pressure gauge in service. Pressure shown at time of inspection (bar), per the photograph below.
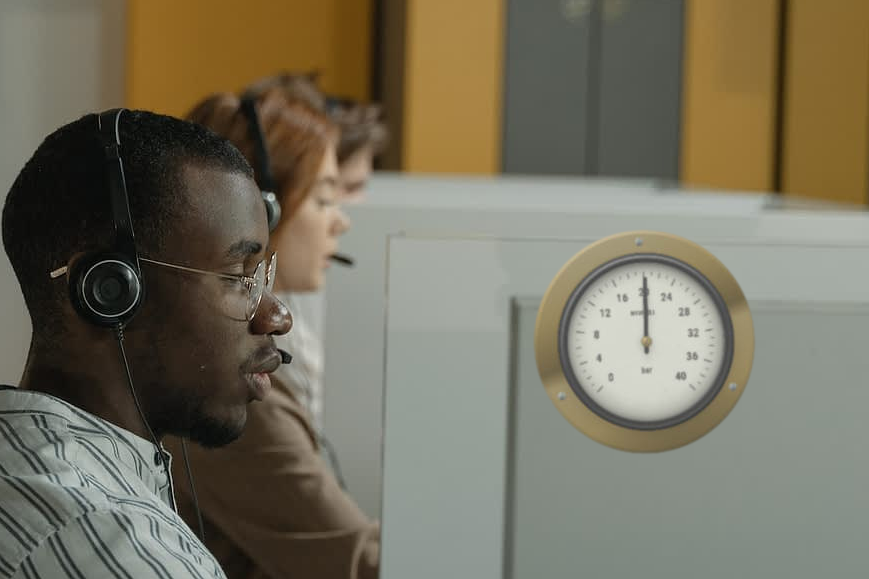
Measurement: 20 bar
